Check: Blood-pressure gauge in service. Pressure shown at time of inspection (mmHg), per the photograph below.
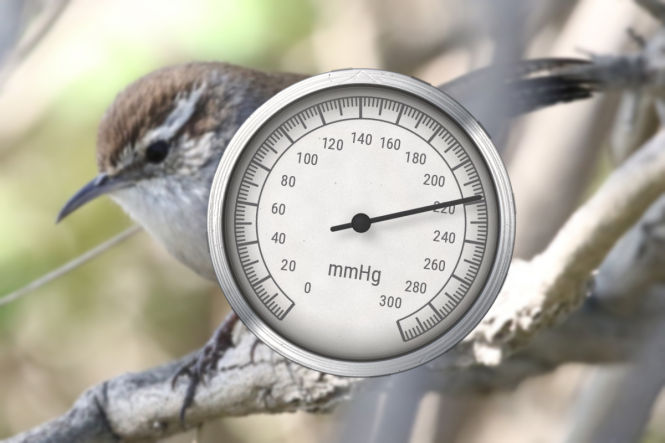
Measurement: 218 mmHg
